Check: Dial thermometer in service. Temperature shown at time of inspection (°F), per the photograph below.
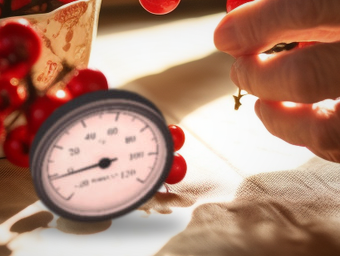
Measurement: 0 °F
